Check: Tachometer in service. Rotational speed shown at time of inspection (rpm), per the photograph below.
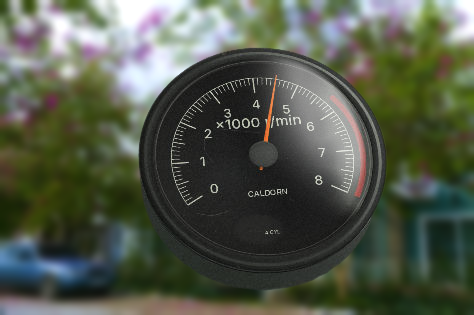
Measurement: 4500 rpm
